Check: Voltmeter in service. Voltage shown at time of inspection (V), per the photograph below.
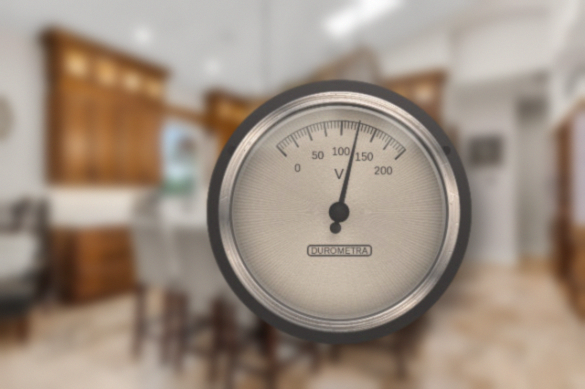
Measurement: 125 V
